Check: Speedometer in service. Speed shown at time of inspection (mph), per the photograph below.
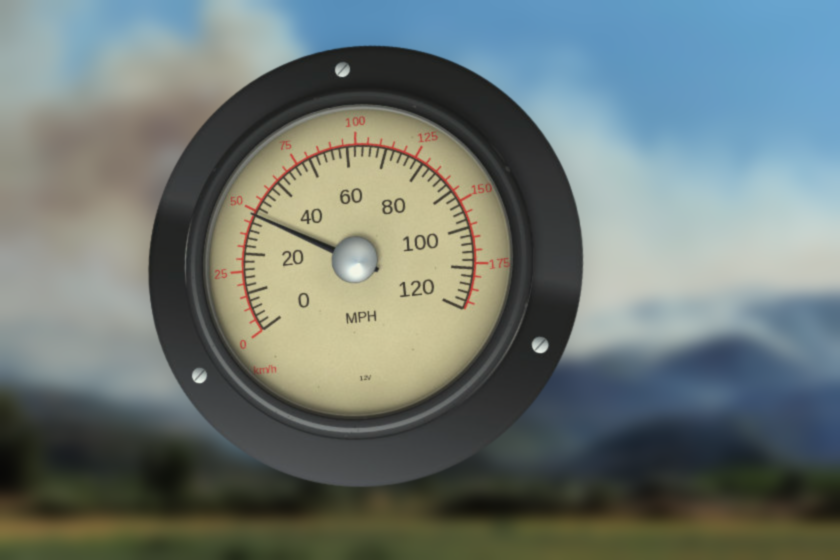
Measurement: 30 mph
